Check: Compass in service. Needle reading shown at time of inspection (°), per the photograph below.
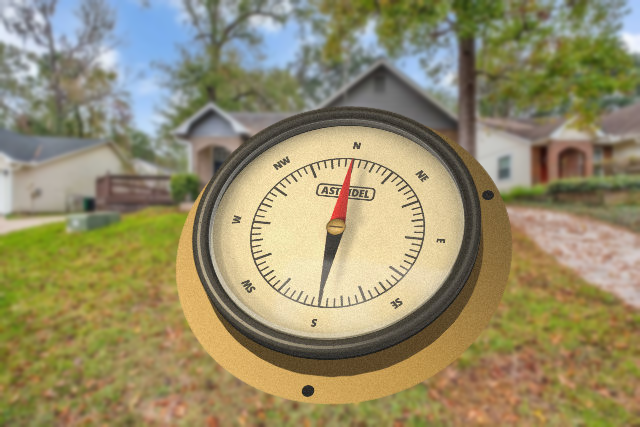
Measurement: 0 °
